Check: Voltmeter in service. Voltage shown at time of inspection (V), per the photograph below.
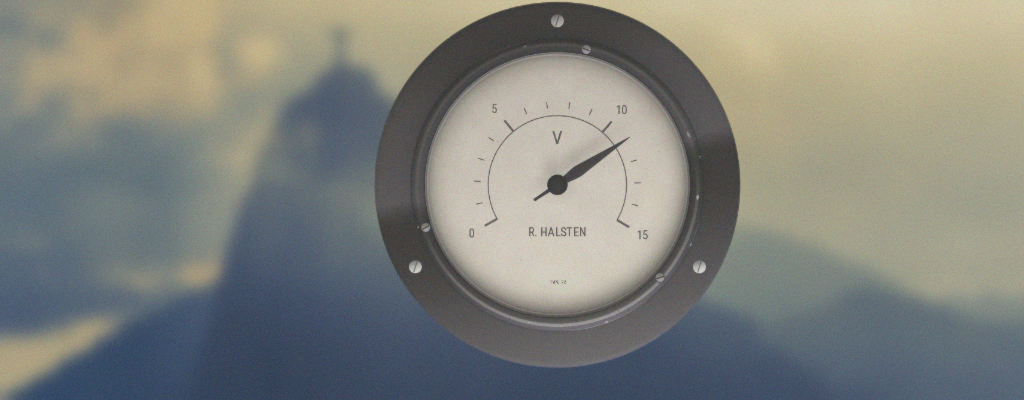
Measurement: 11 V
